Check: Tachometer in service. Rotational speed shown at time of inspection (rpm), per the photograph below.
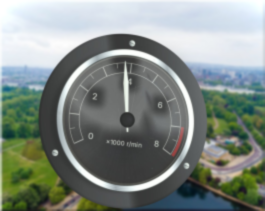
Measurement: 3750 rpm
